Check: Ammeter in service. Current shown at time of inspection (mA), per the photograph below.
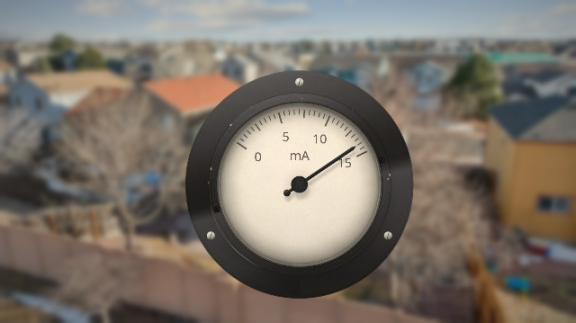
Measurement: 14 mA
